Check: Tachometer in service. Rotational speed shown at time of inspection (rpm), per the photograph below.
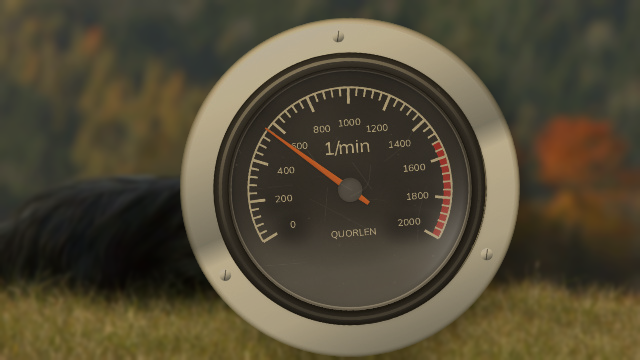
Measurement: 560 rpm
